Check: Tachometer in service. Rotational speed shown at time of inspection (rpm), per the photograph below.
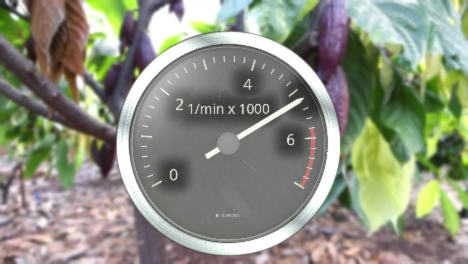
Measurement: 5200 rpm
